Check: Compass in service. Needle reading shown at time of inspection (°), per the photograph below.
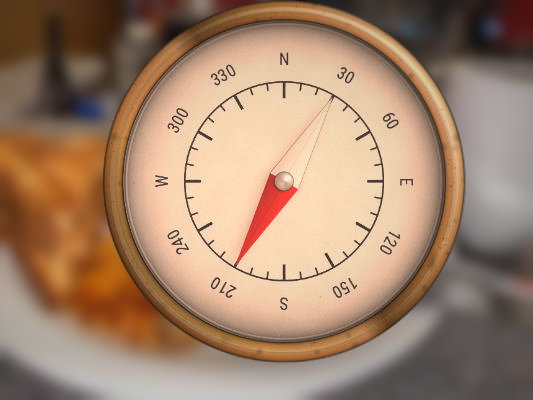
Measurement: 210 °
